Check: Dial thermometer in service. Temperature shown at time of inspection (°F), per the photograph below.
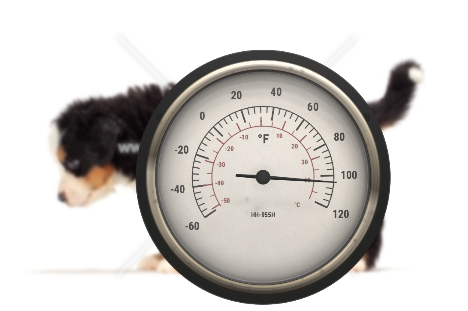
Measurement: 104 °F
